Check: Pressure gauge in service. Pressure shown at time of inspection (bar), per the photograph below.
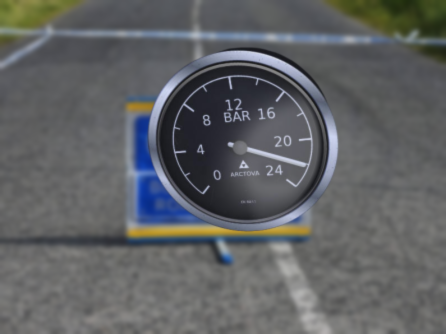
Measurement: 22 bar
